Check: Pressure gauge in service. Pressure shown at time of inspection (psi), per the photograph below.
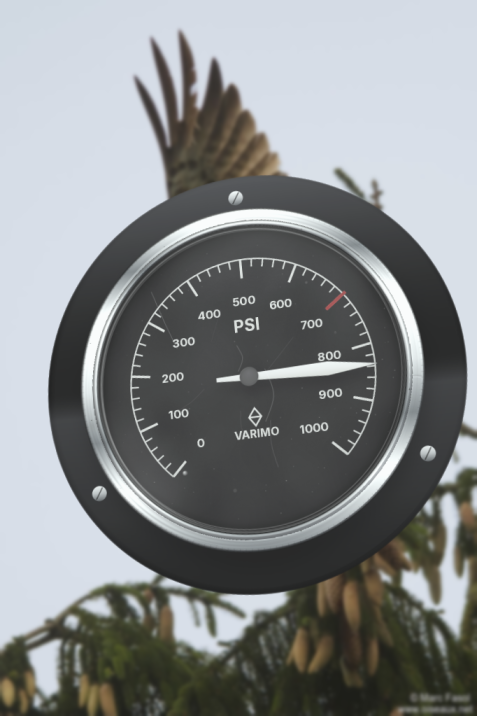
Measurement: 840 psi
